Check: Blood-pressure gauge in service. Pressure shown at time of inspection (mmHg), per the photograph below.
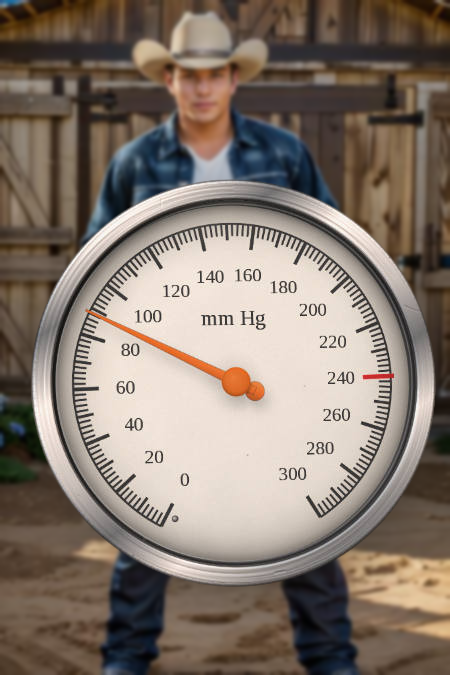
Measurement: 88 mmHg
